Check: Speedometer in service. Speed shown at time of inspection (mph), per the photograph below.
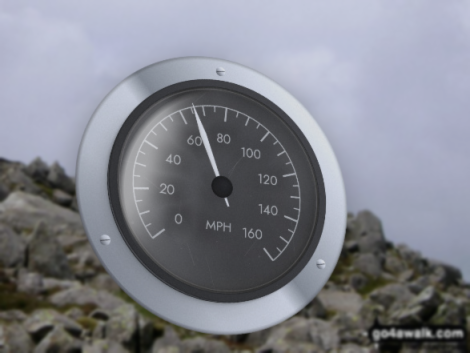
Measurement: 65 mph
